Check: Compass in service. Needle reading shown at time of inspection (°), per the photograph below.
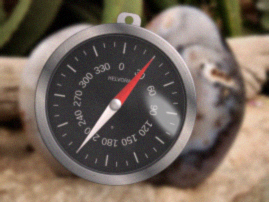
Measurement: 30 °
